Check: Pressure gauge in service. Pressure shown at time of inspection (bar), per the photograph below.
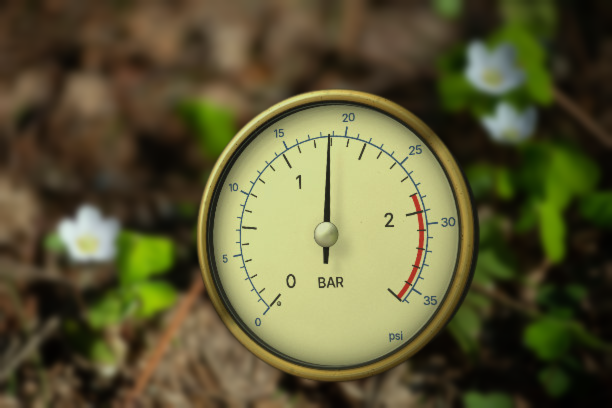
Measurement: 1.3 bar
